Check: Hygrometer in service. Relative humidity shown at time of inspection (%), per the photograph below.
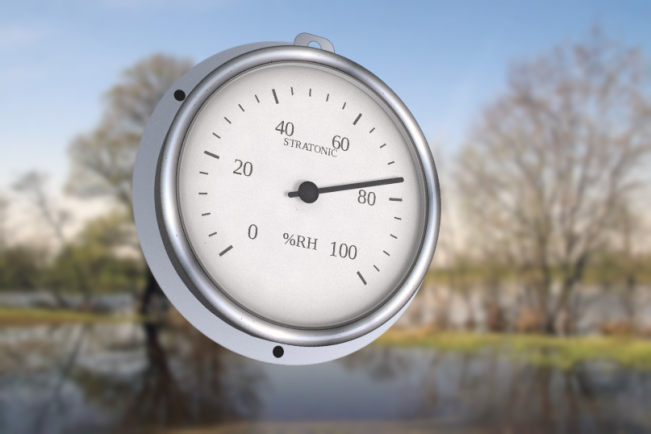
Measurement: 76 %
